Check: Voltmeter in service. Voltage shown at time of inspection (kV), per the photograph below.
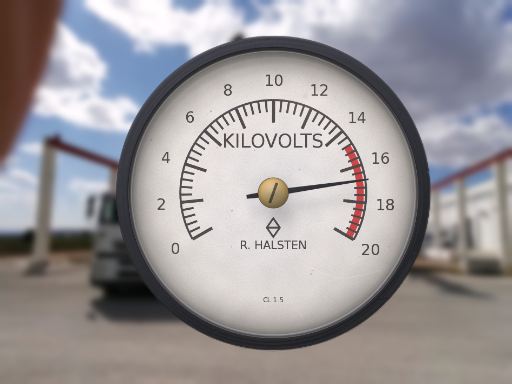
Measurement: 16.8 kV
